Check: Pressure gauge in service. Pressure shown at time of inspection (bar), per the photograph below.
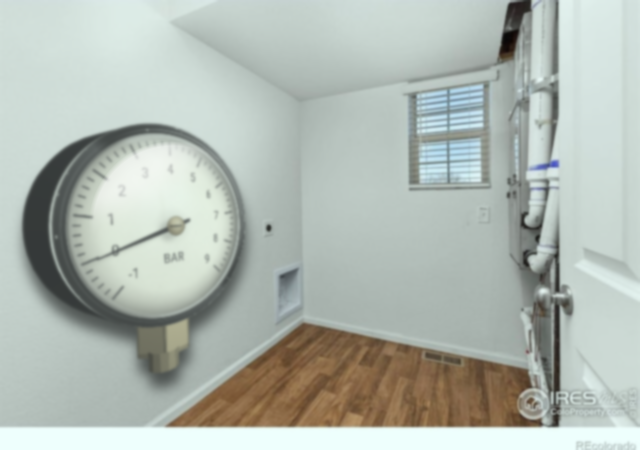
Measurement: 0 bar
